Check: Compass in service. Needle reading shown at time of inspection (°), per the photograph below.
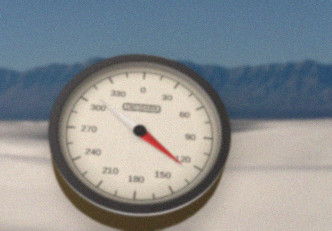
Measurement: 127.5 °
